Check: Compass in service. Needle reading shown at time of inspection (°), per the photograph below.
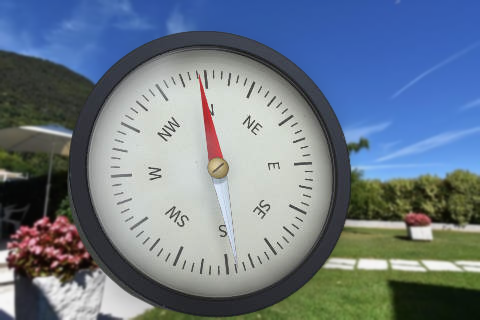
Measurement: 355 °
